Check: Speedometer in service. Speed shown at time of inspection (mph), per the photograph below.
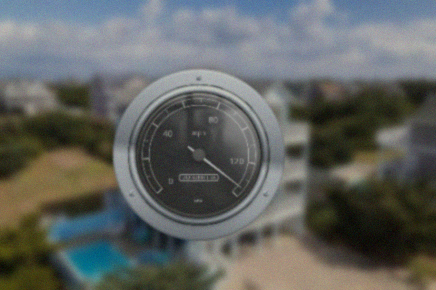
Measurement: 135 mph
